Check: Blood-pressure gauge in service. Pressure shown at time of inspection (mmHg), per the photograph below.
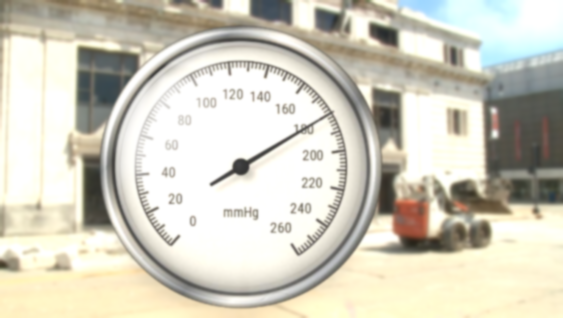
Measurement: 180 mmHg
